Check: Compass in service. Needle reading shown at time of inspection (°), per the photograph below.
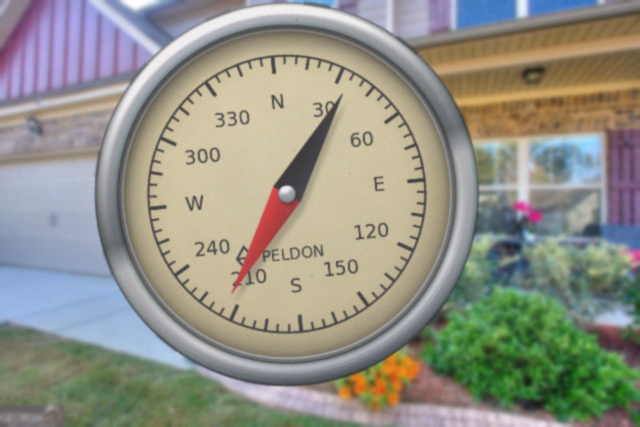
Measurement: 215 °
